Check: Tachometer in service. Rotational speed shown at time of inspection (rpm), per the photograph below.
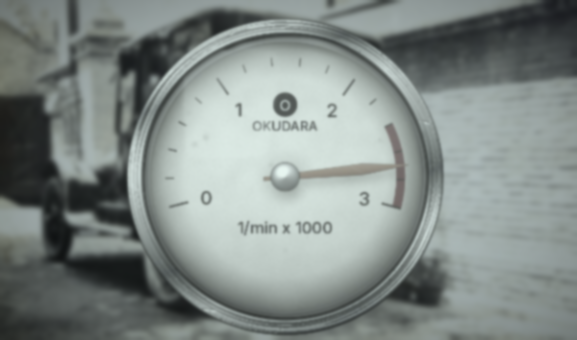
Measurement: 2700 rpm
